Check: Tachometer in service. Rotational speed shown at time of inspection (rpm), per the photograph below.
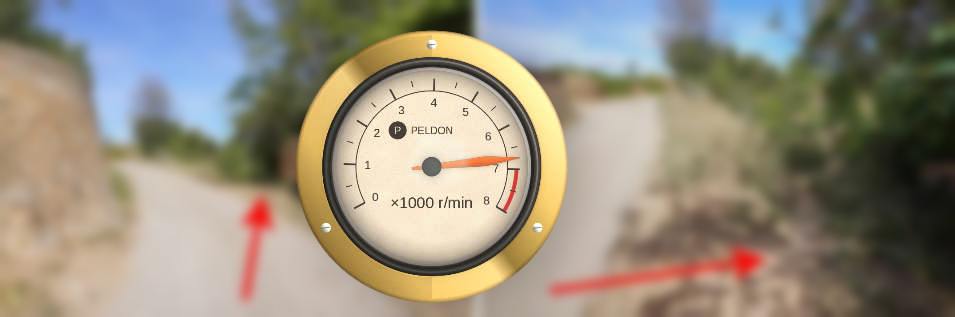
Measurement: 6750 rpm
